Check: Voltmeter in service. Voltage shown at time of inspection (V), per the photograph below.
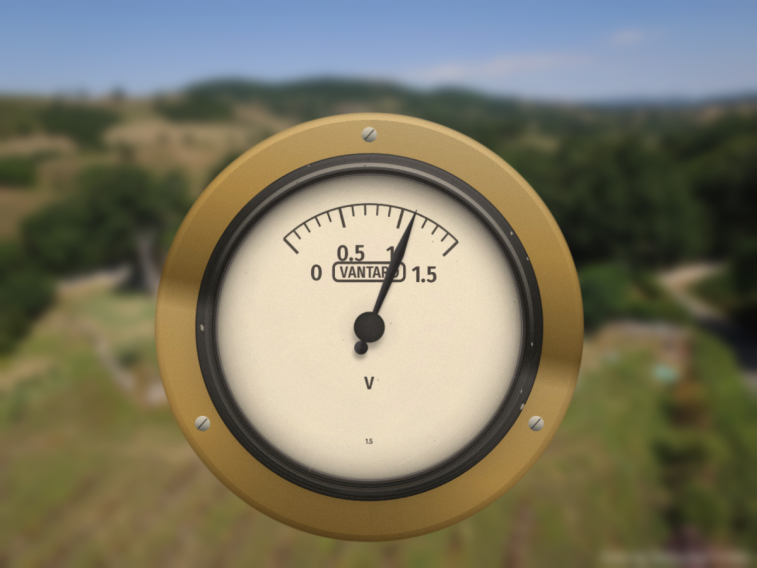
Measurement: 1.1 V
